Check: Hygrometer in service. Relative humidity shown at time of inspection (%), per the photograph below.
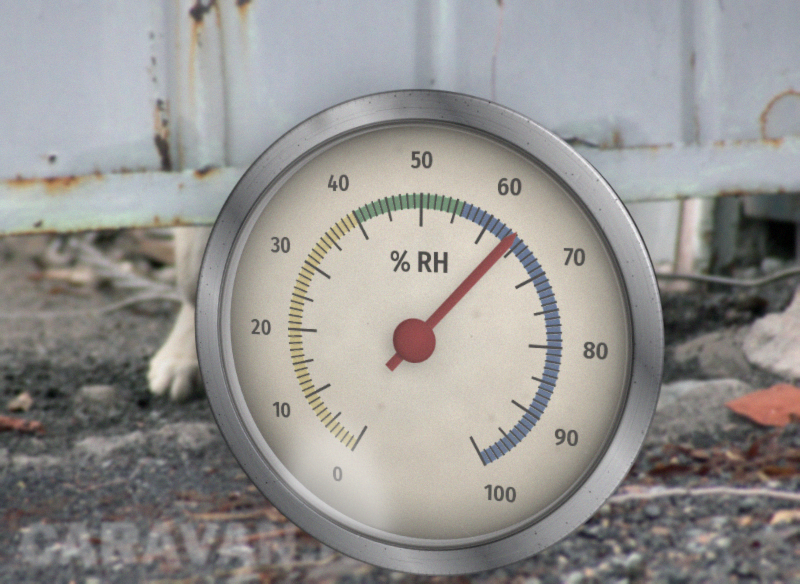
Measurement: 64 %
